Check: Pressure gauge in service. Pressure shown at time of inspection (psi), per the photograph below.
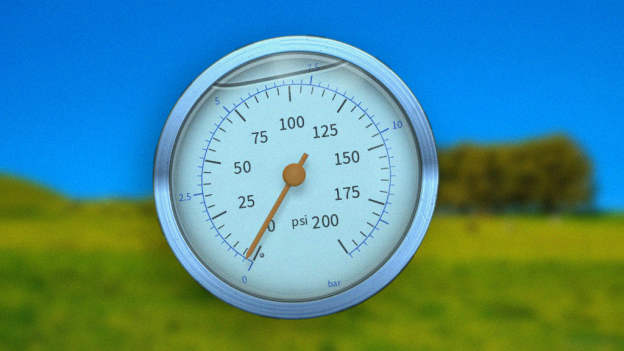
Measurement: 2.5 psi
